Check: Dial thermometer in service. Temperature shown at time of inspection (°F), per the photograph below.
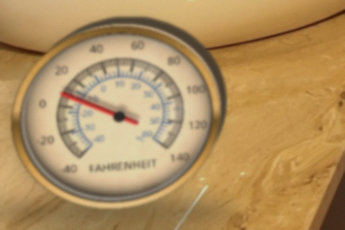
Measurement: 10 °F
